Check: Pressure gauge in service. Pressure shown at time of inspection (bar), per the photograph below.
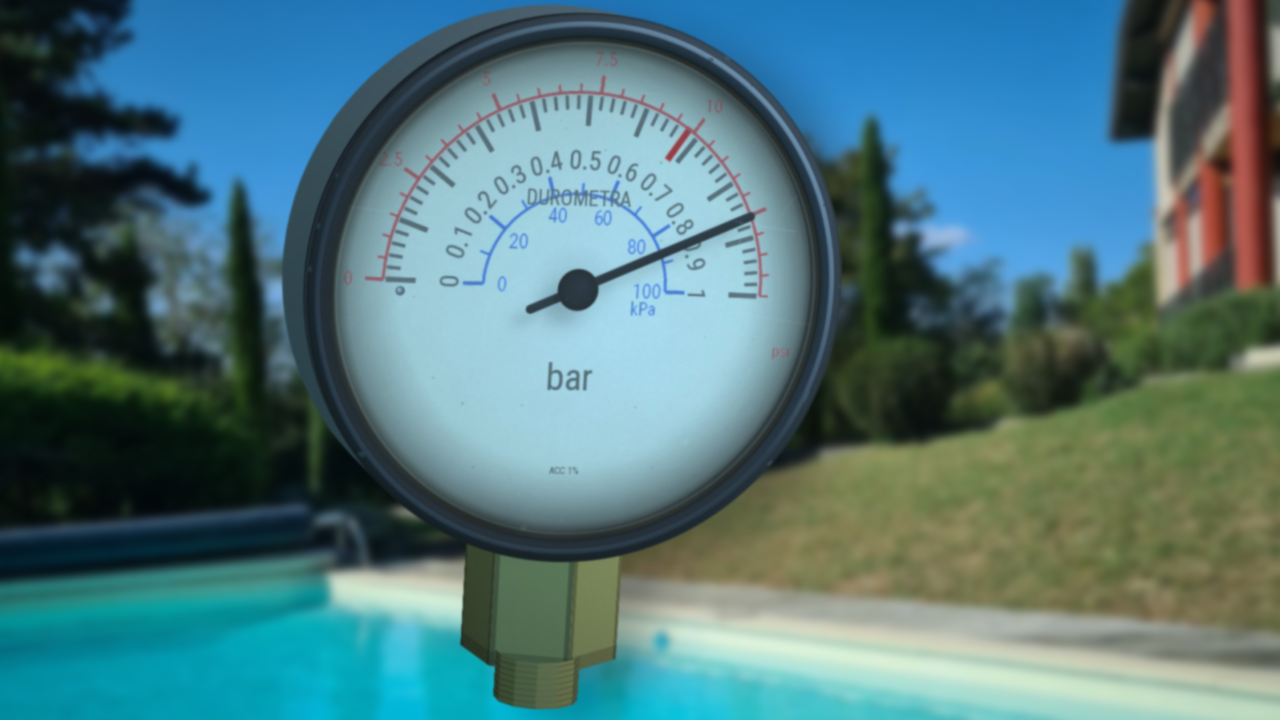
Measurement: 0.86 bar
